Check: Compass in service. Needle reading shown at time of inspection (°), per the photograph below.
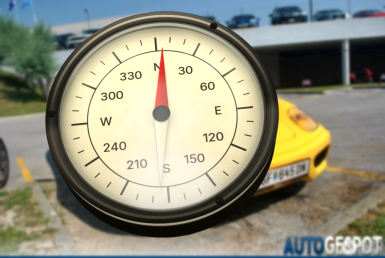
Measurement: 5 °
